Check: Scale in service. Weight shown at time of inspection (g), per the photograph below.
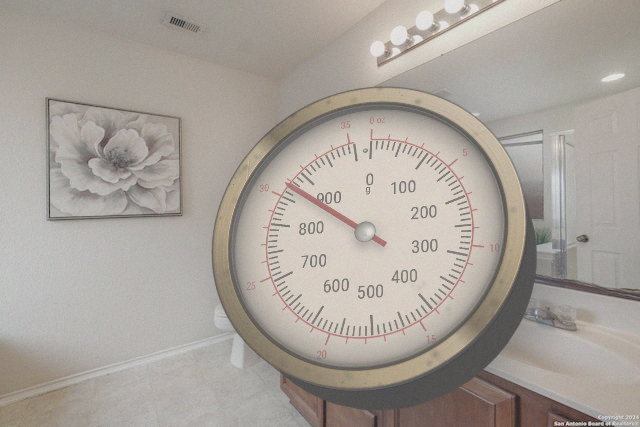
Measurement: 870 g
